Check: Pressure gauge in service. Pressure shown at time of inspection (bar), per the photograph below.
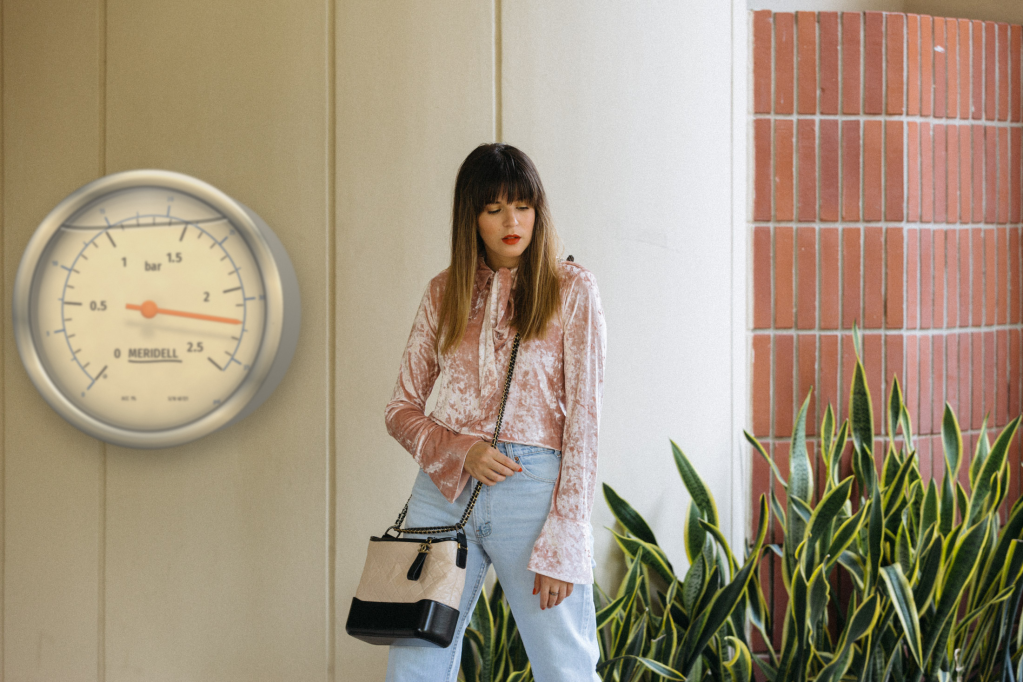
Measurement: 2.2 bar
